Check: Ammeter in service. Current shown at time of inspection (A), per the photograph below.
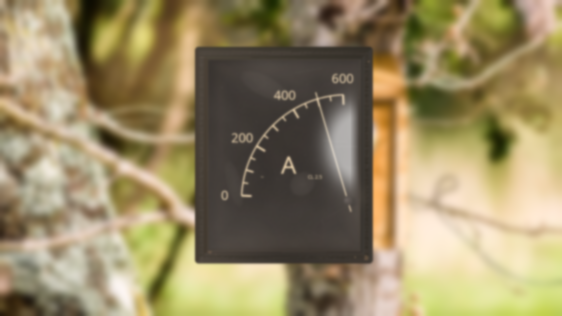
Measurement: 500 A
